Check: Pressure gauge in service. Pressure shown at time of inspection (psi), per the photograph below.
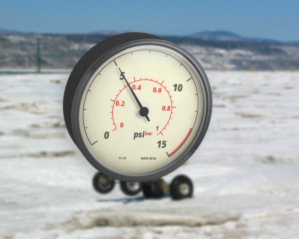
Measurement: 5 psi
